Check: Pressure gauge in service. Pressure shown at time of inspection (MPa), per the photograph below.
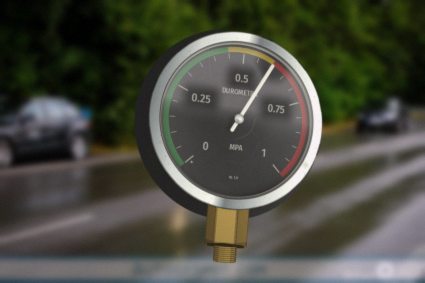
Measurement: 0.6 MPa
